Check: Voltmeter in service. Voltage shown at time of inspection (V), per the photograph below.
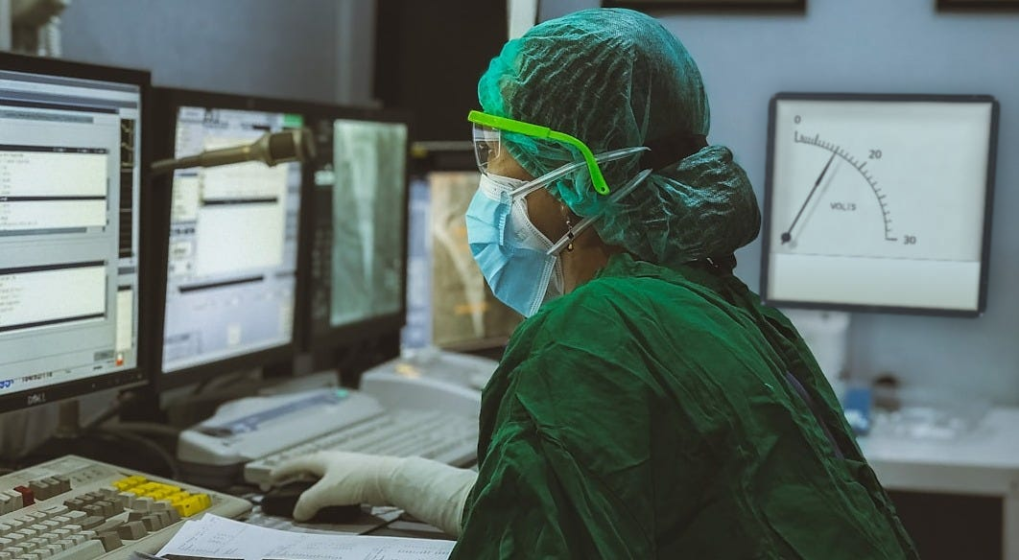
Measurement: 15 V
